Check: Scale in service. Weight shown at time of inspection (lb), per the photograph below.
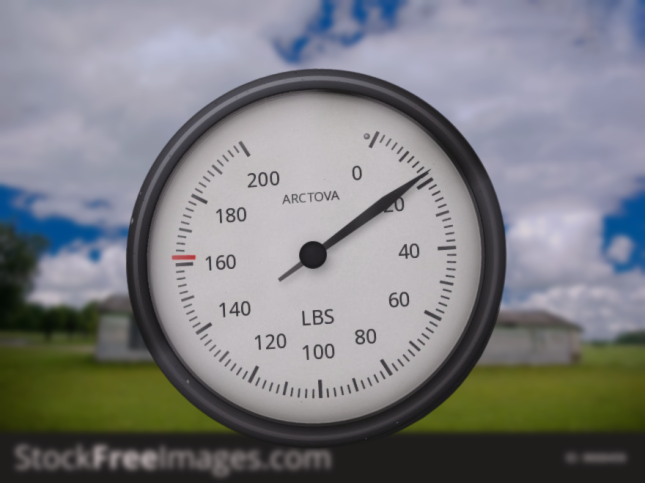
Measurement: 18 lb
